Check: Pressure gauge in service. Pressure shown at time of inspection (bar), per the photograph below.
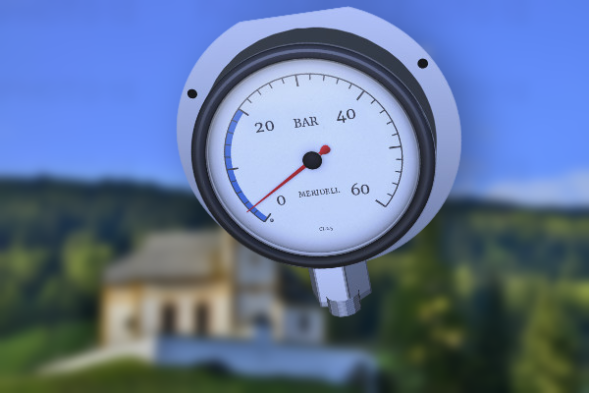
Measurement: 3 bar
